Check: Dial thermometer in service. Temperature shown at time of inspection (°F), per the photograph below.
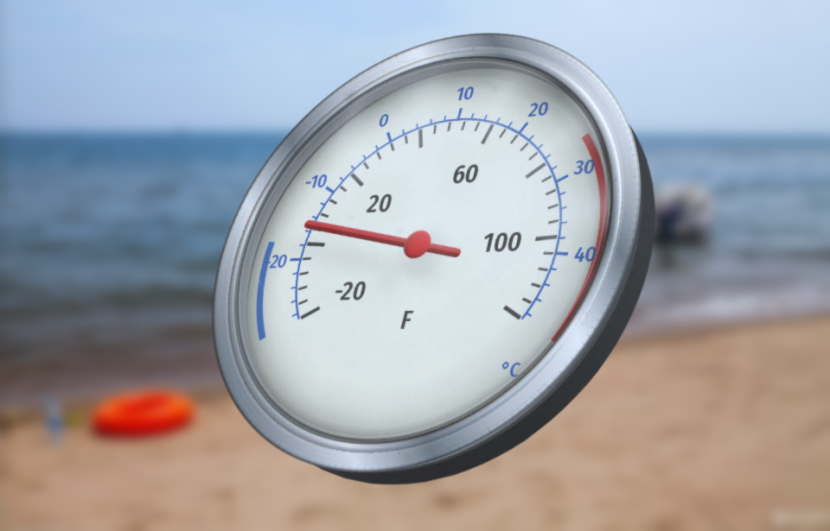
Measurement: 4 °F
